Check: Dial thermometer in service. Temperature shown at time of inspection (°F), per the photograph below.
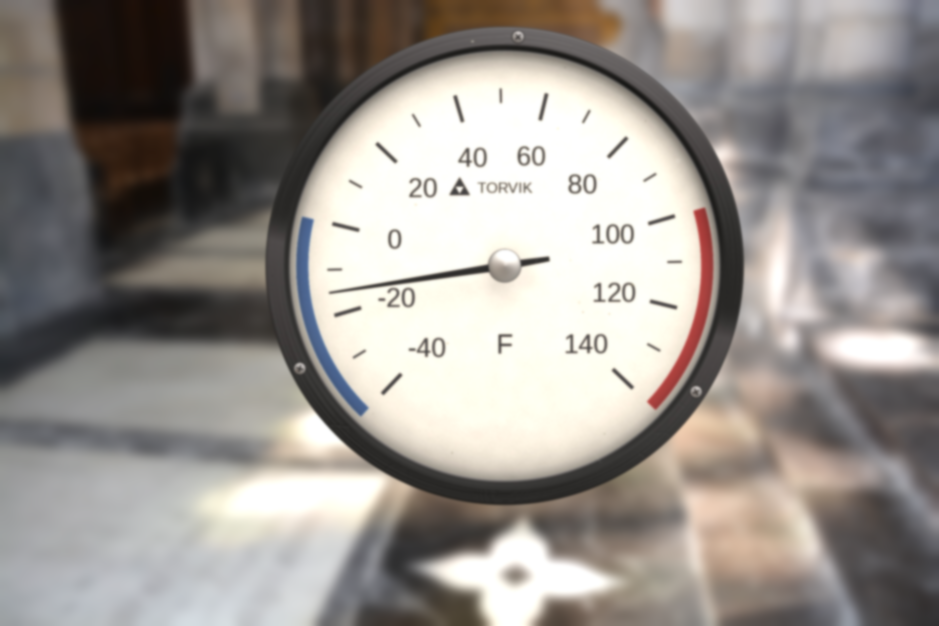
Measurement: -15 °F
